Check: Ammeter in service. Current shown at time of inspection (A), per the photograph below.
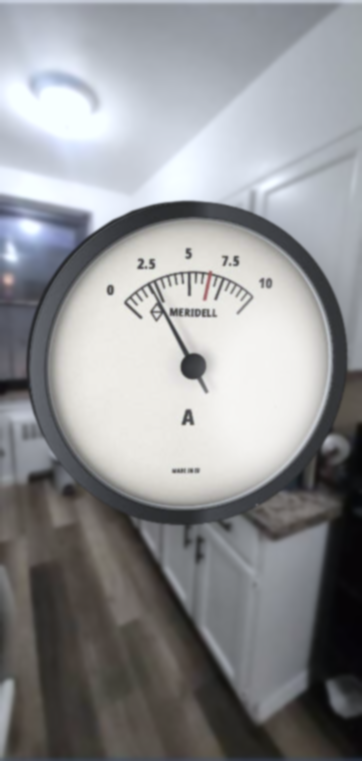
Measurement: 2 A
